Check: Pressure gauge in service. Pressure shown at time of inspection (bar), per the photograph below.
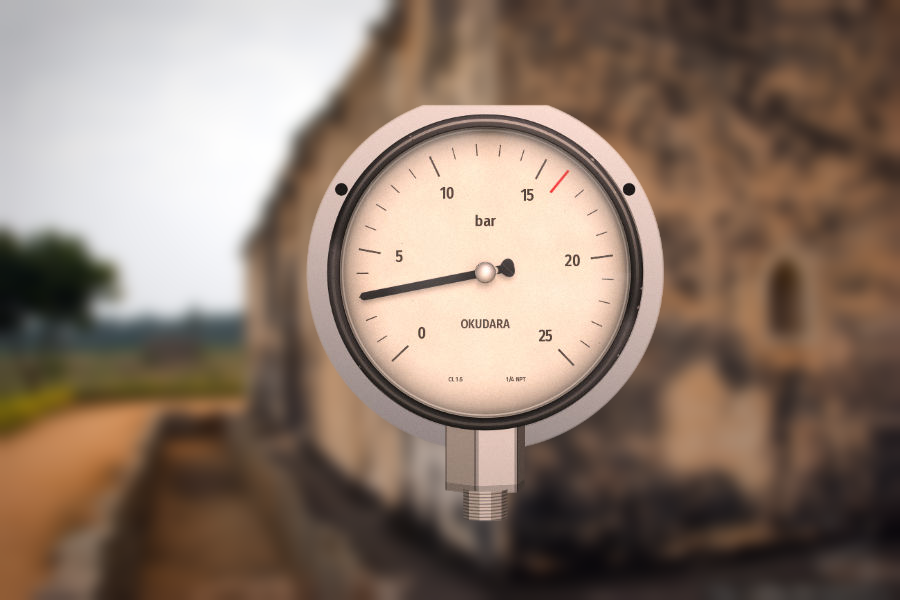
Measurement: 3 bar
